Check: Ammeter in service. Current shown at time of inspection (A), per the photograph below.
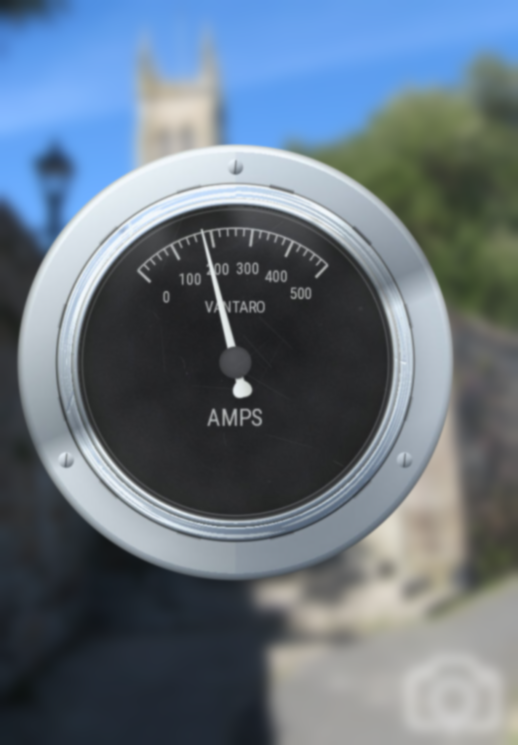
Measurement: 180 A
